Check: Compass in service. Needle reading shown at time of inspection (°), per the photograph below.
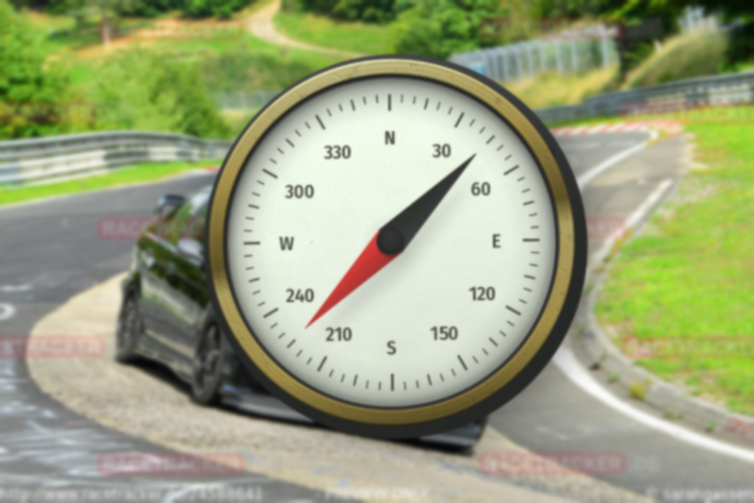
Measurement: 225 °
